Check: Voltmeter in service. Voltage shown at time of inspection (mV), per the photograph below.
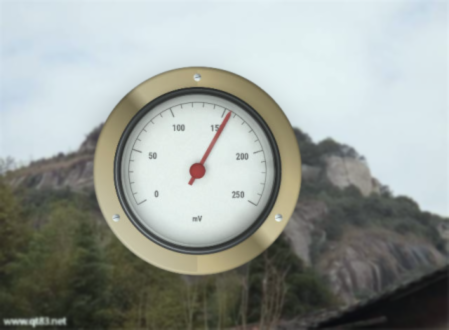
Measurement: 155 mV
